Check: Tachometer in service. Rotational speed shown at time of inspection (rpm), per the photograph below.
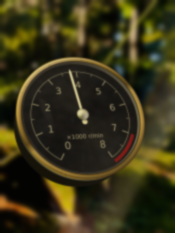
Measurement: 3750 rpm
